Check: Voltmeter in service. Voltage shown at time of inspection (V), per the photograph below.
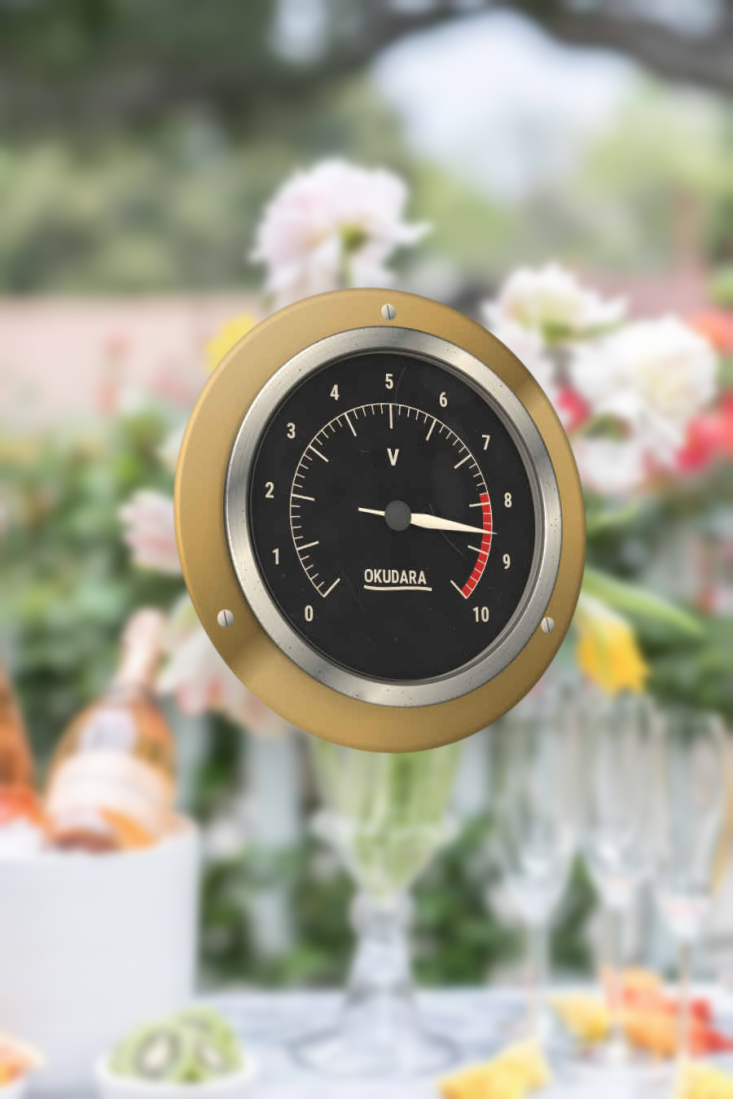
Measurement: 8.6 V
